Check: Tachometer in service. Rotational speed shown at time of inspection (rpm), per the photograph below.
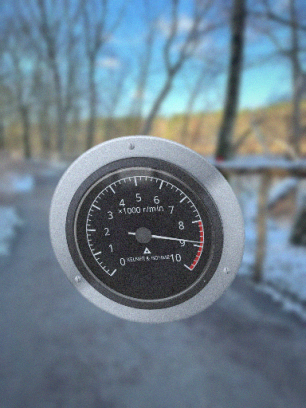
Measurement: 8800 rpm
